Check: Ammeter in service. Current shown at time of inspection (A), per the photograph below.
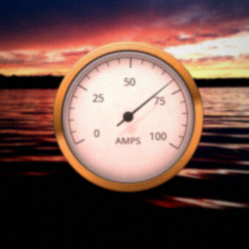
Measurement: 70 A
